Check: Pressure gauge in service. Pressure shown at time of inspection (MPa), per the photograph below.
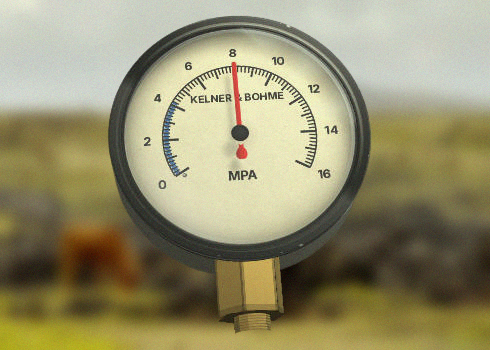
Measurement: 8 MPa
